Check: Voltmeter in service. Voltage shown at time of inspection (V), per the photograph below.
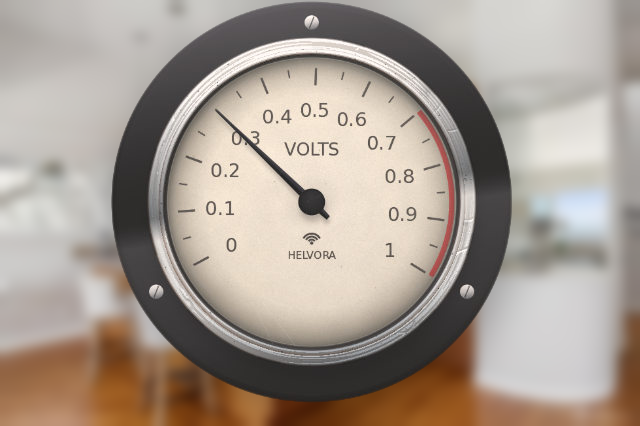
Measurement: 0.3 V
